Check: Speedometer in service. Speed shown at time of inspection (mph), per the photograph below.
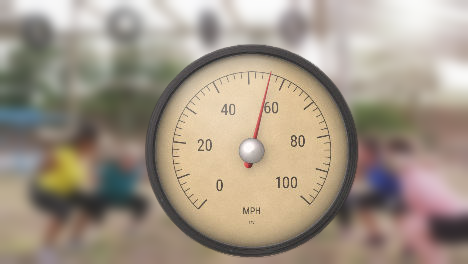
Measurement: 56 mph
